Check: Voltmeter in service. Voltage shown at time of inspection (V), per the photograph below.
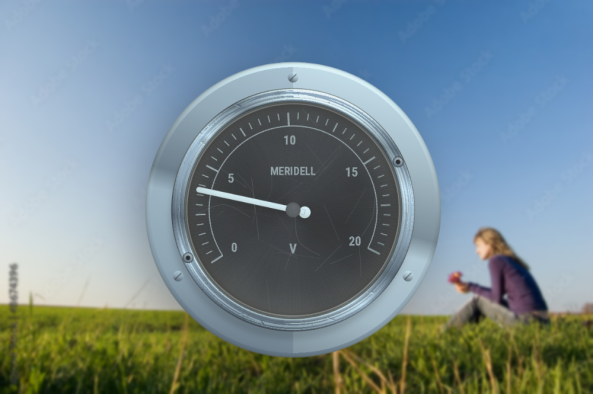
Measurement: 3.75 V
